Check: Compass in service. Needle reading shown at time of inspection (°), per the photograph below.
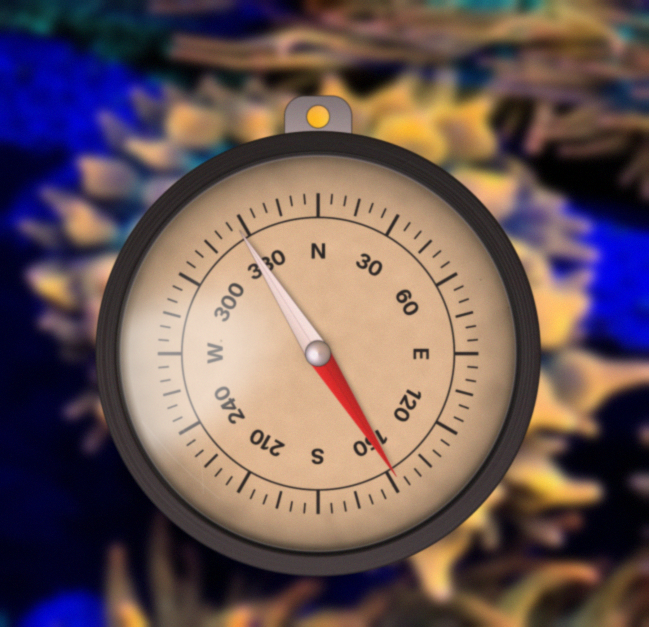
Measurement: 147.5 °
